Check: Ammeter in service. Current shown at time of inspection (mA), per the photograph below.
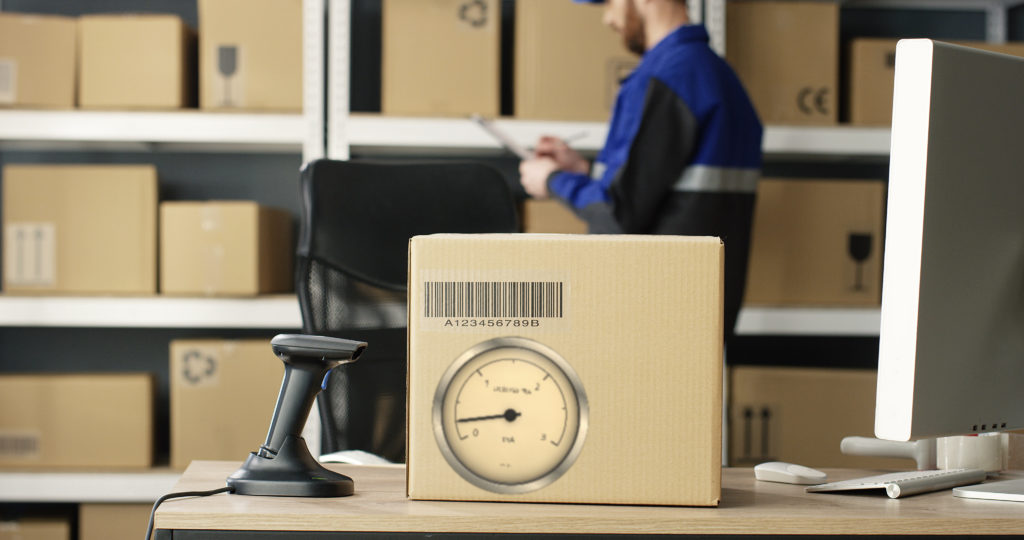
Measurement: 0.25 mA
